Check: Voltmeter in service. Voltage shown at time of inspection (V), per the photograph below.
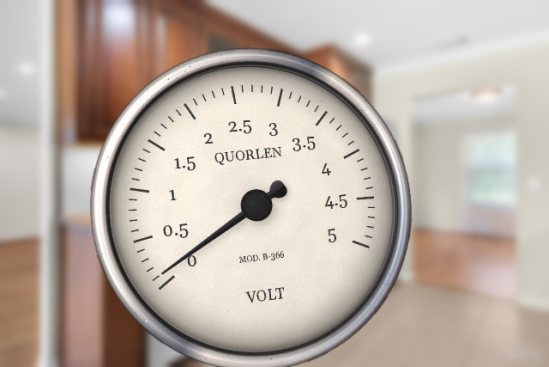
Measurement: 0.1 V
